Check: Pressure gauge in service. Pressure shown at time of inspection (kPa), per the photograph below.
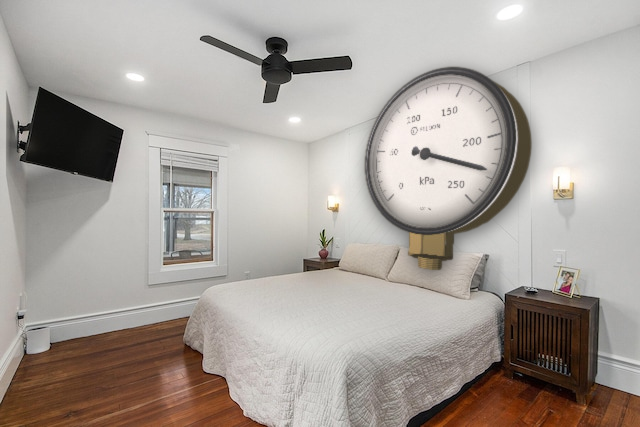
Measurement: 225 kPa
